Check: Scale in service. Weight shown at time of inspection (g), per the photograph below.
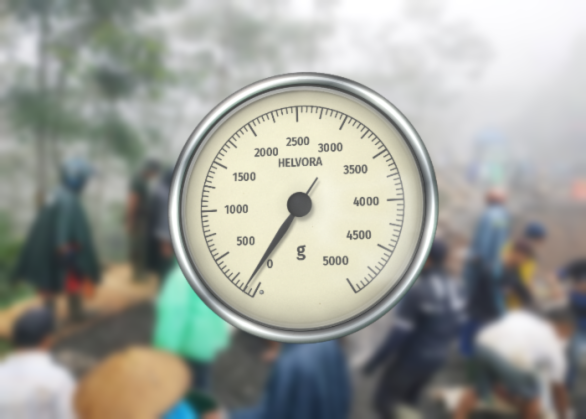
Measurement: 100 g
